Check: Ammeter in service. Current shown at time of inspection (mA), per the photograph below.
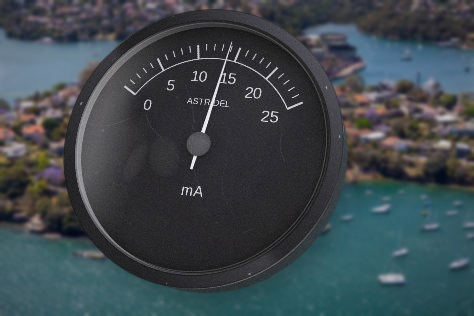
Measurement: 14 mA
